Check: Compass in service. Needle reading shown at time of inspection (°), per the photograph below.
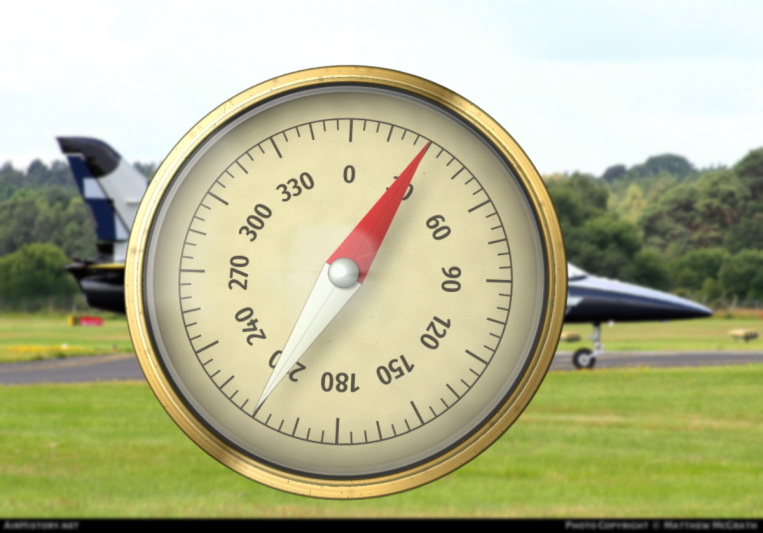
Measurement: 30 °
